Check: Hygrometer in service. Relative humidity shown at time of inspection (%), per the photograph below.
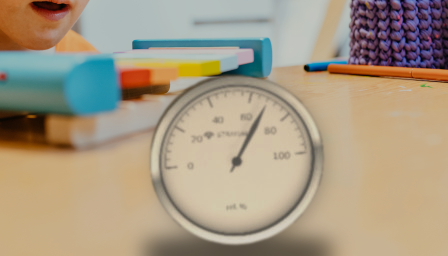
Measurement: 68 %
